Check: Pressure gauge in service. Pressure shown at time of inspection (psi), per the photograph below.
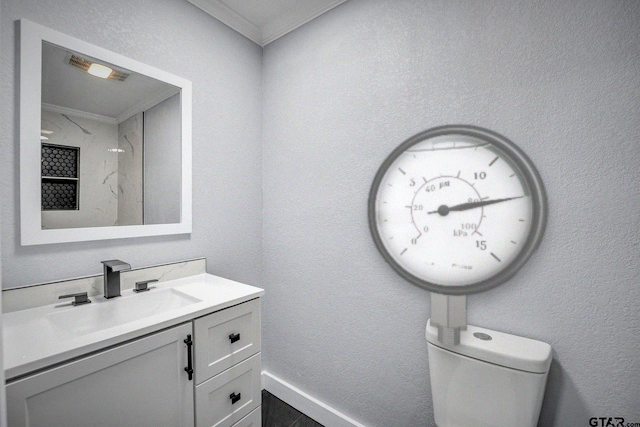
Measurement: 12 psi
